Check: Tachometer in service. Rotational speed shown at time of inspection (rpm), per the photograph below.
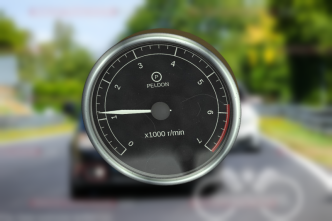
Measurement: 1200 rpm
